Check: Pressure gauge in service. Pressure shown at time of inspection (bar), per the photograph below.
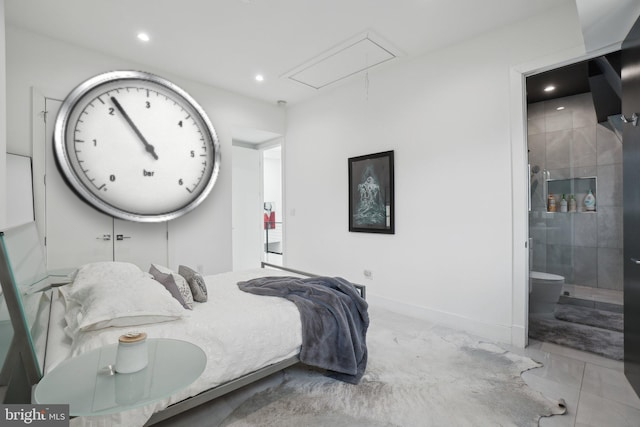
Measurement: 2.2 bar
